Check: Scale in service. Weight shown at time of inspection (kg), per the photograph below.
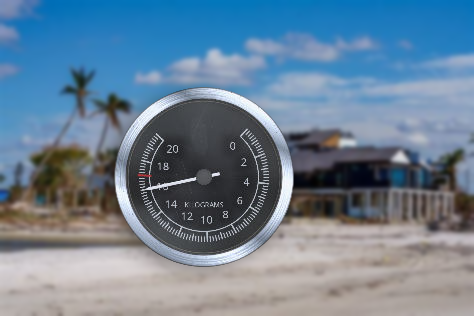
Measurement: 16 kg
